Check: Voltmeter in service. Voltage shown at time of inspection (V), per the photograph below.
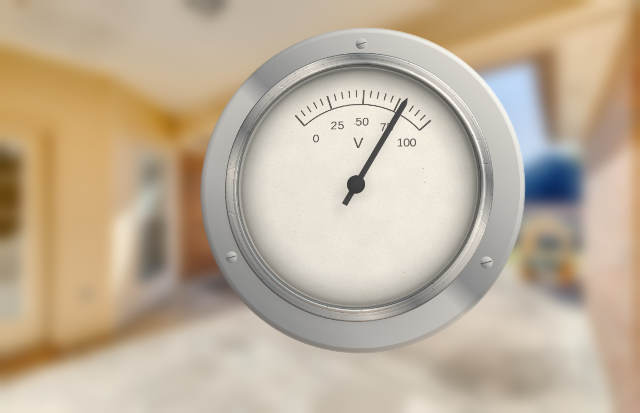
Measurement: 80 V
